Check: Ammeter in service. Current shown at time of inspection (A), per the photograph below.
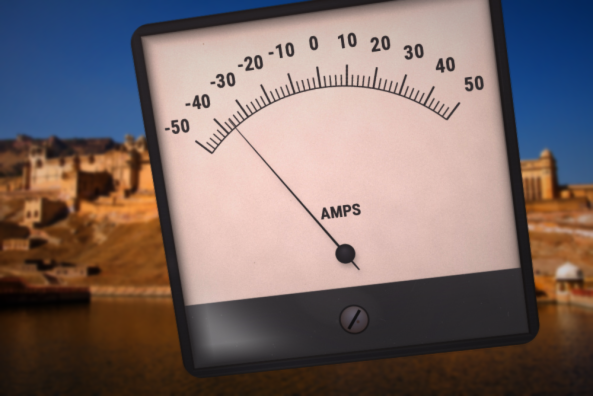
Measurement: -36 A
